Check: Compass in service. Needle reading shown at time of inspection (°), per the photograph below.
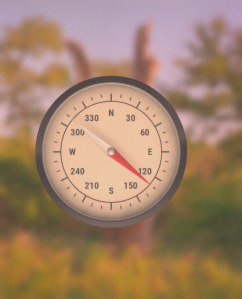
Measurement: 130 °
